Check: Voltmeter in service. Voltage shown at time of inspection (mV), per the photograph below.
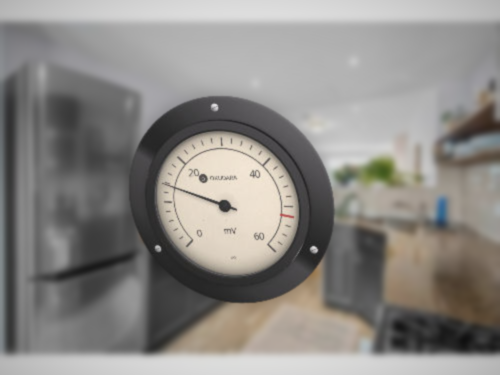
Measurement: 14 mV
